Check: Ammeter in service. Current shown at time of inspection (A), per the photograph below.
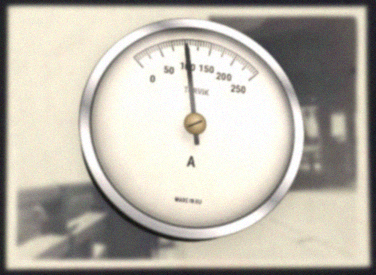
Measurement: 100 A
